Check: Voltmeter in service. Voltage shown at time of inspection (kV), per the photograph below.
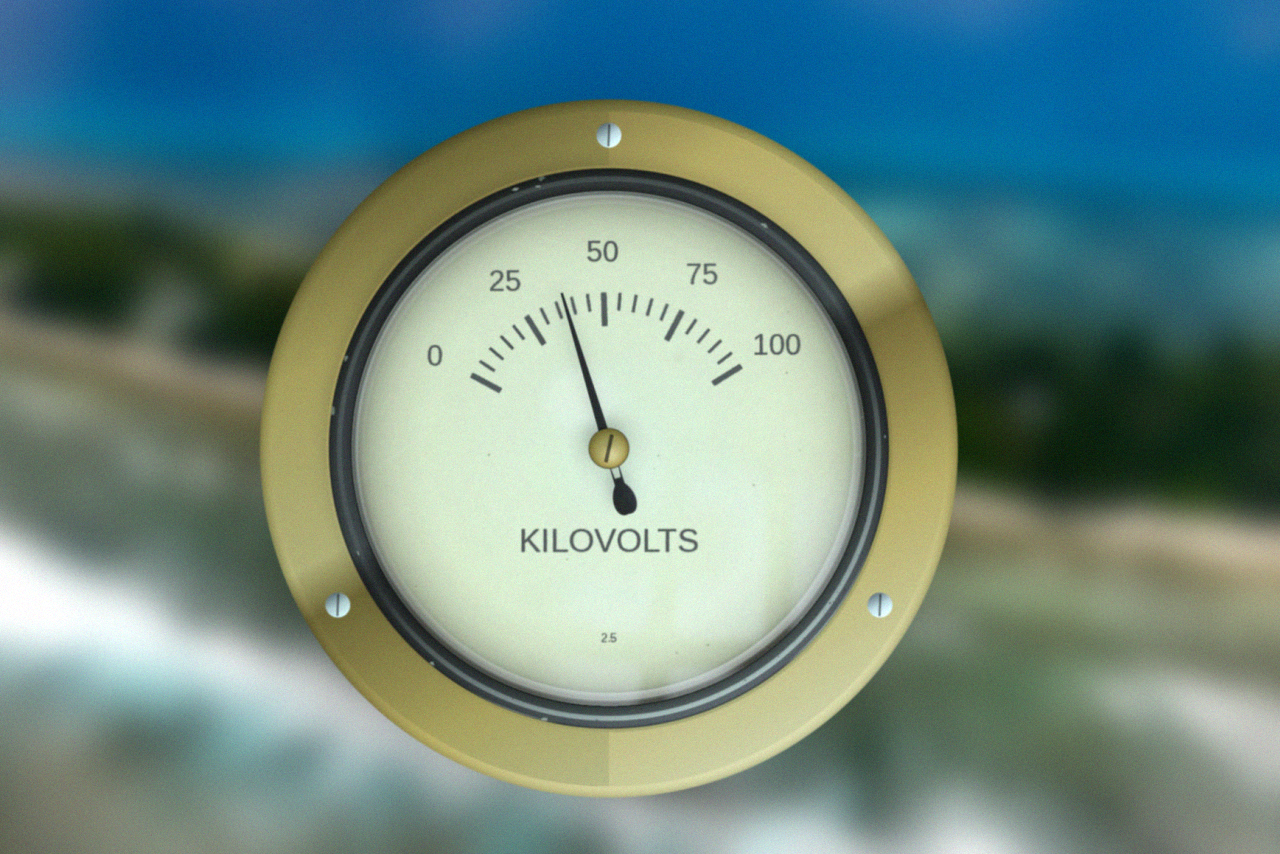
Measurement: 37.5 kV
